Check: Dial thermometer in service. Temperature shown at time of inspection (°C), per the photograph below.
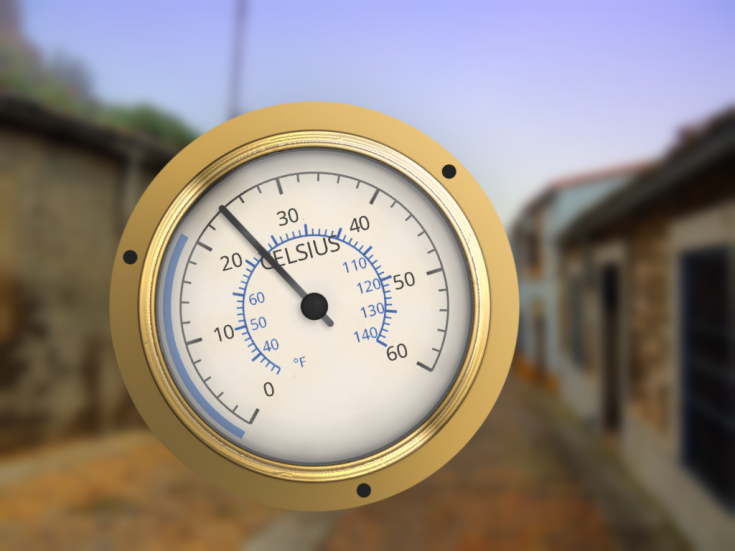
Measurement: 24 °C
